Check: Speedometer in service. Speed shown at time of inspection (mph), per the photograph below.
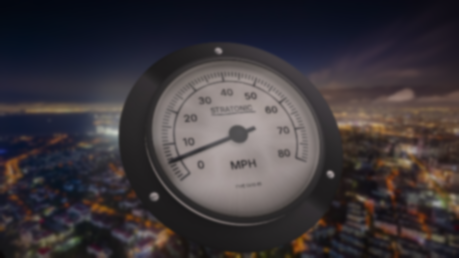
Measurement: 5 mph
